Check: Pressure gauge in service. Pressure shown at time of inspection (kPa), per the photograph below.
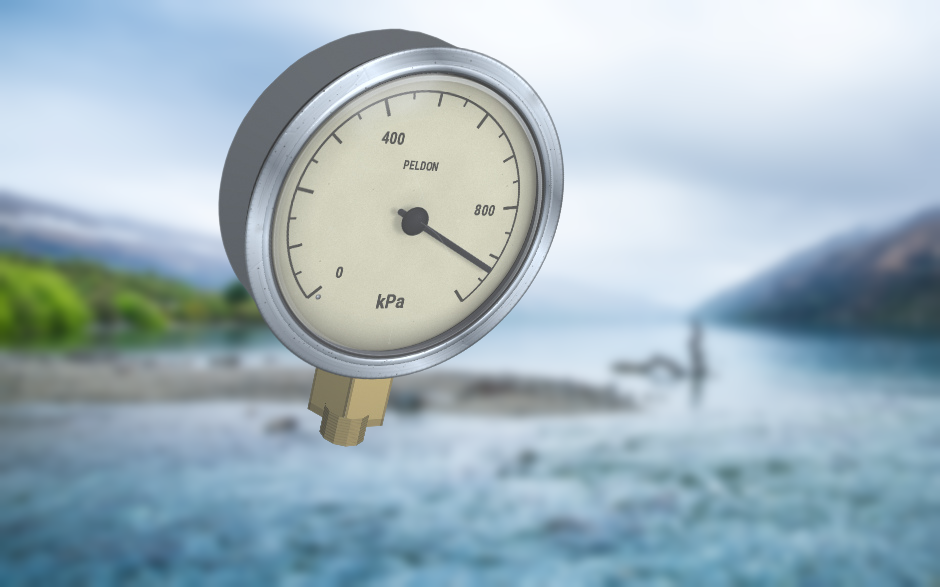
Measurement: 925 kPa
